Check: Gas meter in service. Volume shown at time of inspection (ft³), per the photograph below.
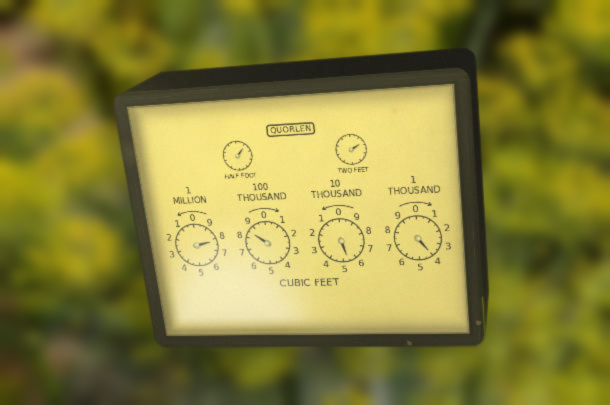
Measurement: 785400 ft³
